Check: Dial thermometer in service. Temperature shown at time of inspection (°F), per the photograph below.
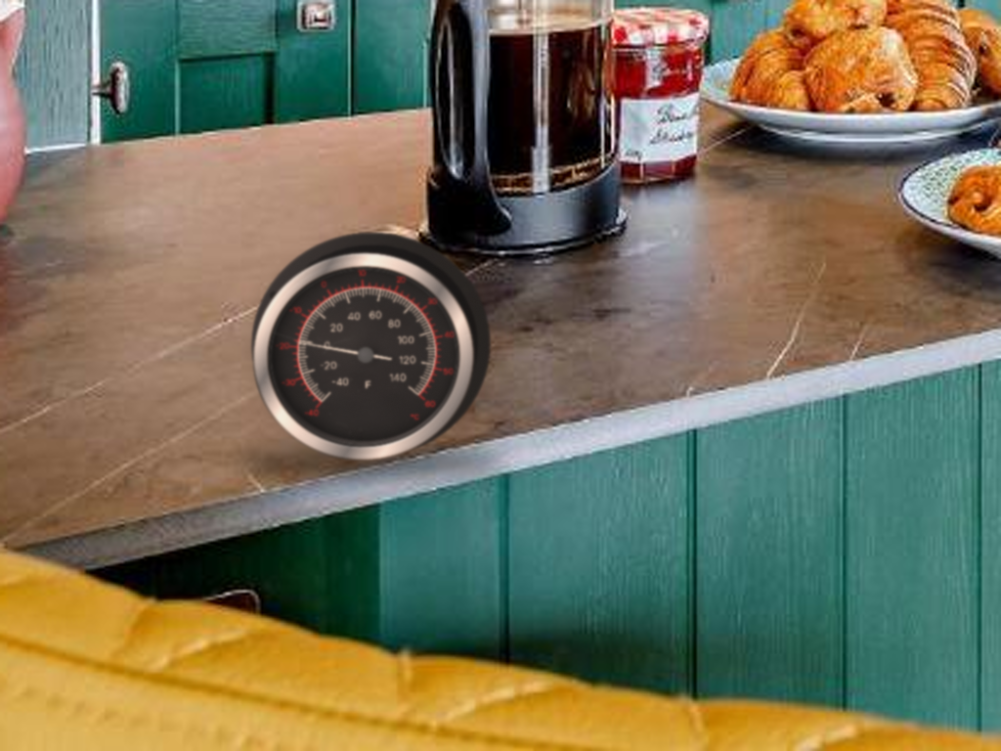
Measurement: 0 °F
